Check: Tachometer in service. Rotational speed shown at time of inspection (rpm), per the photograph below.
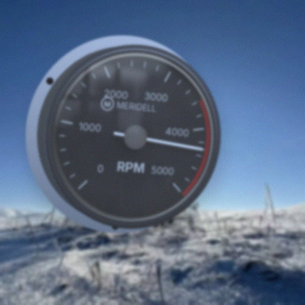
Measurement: 4300 rpm
